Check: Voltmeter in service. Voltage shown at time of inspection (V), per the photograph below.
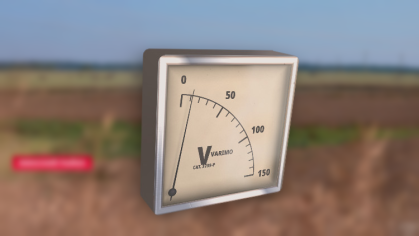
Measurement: 10 V
